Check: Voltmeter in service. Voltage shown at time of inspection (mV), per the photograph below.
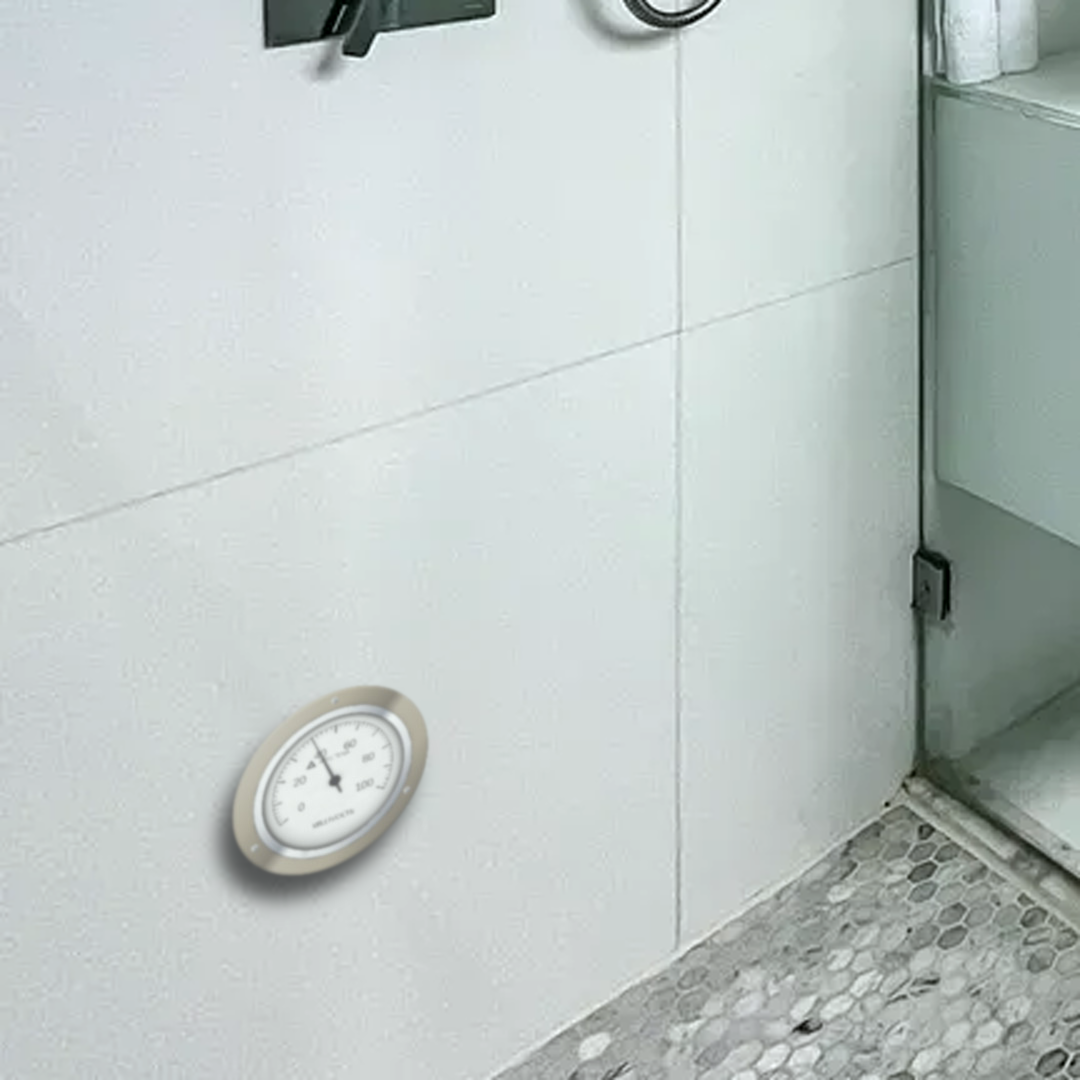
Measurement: 40 mV
